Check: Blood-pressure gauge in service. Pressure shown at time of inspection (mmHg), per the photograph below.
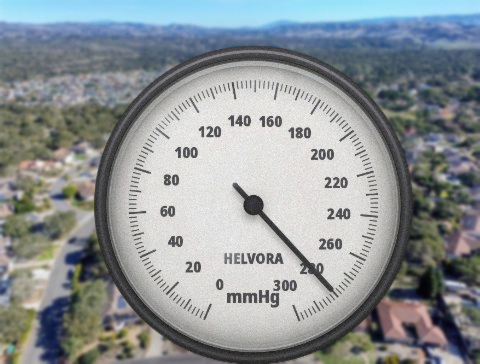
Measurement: 280 mmHg
